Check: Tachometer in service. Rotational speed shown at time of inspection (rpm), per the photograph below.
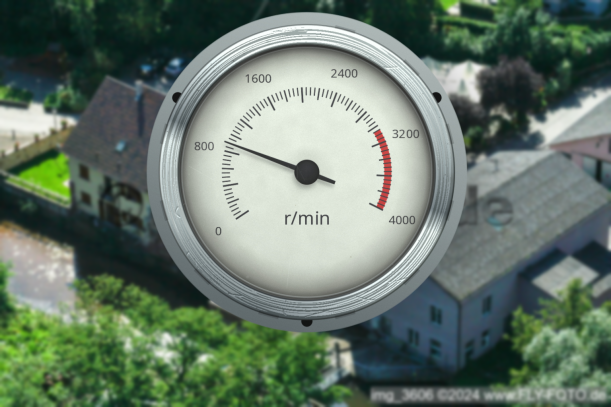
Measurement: 900 rpm
